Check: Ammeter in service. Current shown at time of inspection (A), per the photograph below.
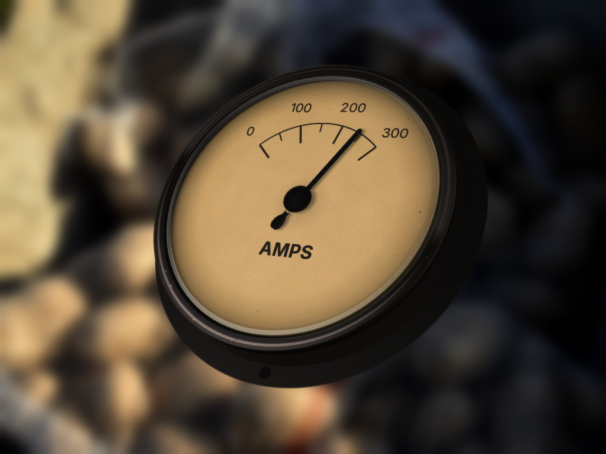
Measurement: 250 A
